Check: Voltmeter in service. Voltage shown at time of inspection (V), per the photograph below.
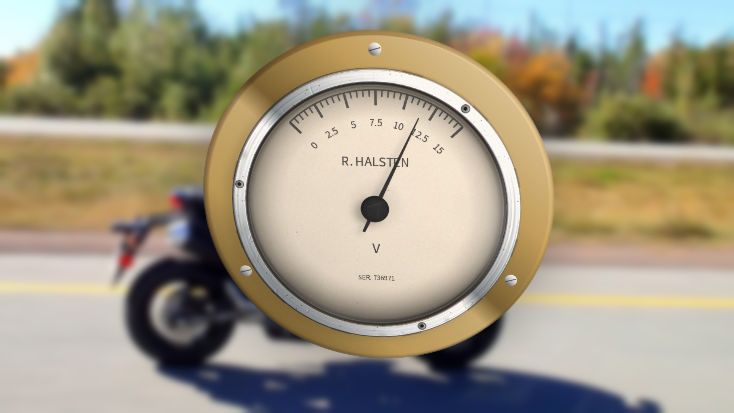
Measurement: 11.5 V
